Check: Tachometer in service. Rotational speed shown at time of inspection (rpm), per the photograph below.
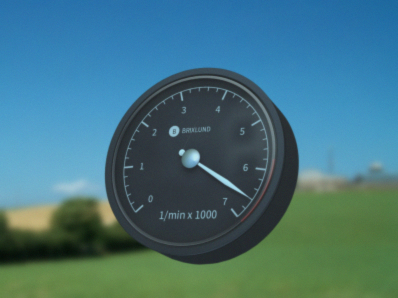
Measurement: 6600 rpm
